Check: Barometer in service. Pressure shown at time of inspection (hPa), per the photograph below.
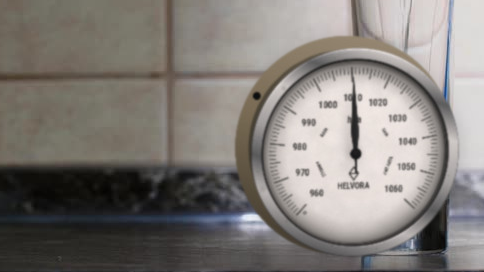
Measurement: 1010 hPa
